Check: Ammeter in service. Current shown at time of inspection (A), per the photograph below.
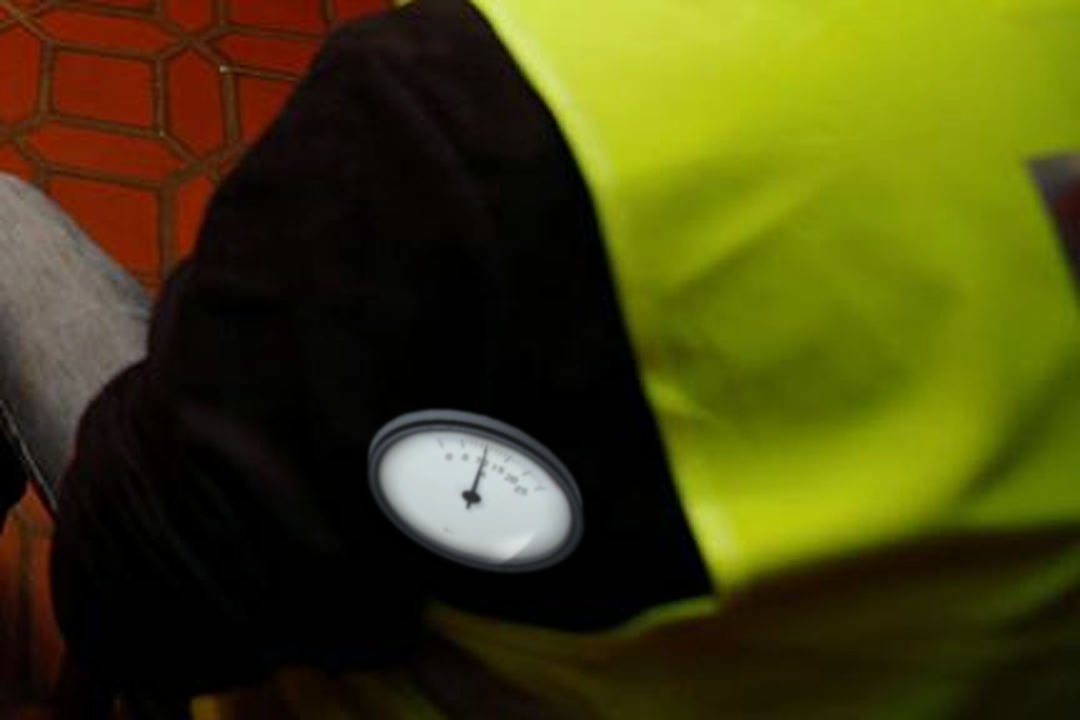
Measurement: 10 A
